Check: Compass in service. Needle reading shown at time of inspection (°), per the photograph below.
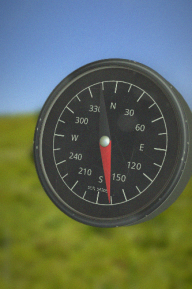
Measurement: 165 °
